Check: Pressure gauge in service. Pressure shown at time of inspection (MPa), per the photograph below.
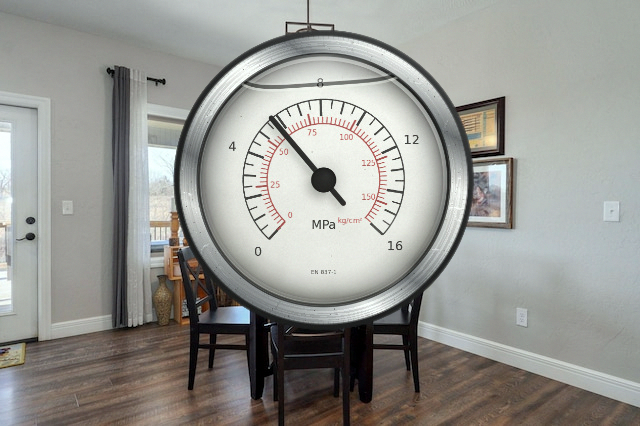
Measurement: 5.75 MPa
